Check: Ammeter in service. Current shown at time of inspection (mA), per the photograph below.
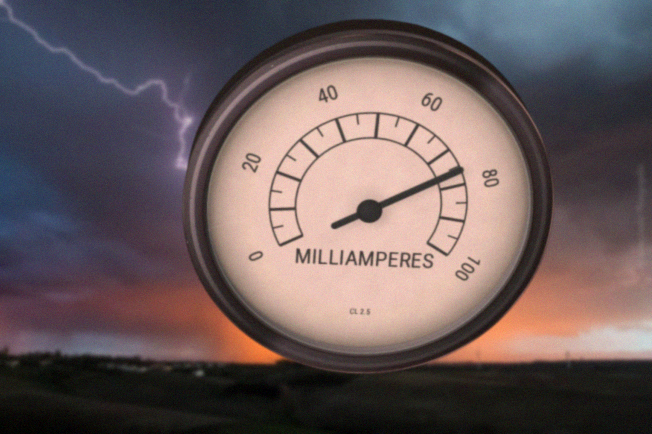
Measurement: 75 mA
